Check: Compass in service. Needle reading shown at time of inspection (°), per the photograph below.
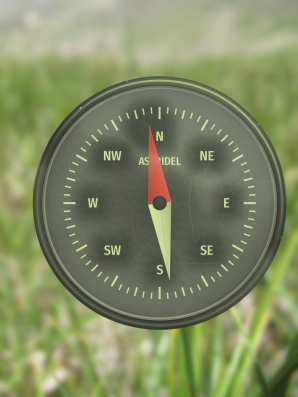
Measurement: 352.5 °
